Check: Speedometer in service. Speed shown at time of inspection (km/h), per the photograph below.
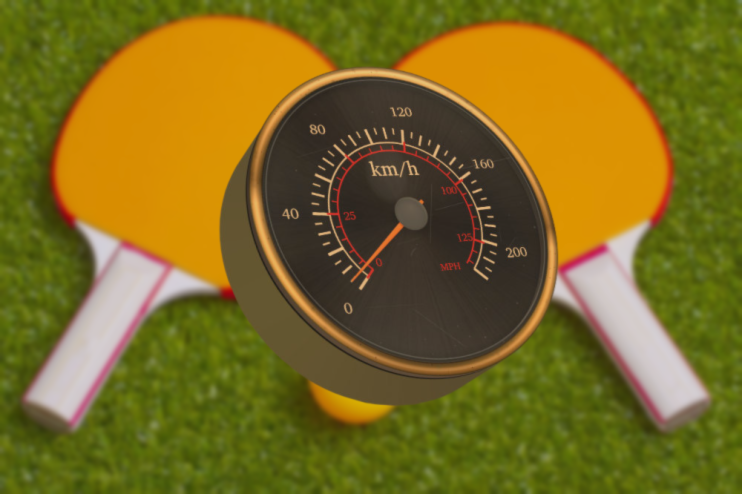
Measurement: 5 km/h
